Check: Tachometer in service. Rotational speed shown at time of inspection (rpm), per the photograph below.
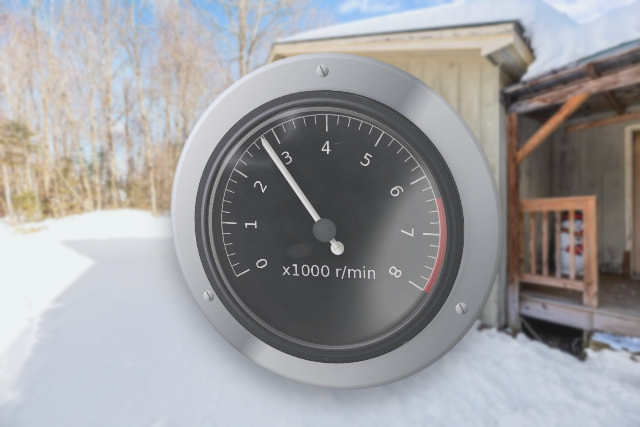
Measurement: 2800 rpm
